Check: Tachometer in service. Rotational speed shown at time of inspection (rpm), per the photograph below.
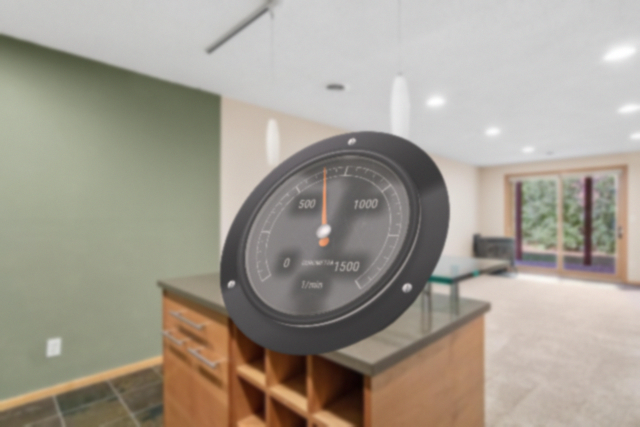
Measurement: 650 rpm
